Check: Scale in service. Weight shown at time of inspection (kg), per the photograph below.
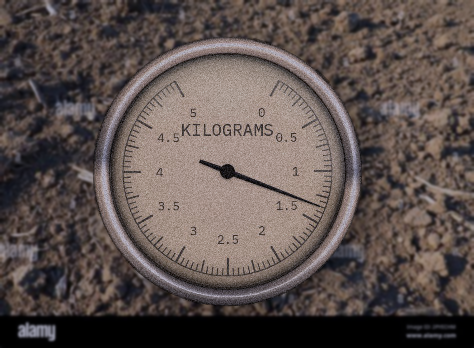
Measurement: 1.35 kg
